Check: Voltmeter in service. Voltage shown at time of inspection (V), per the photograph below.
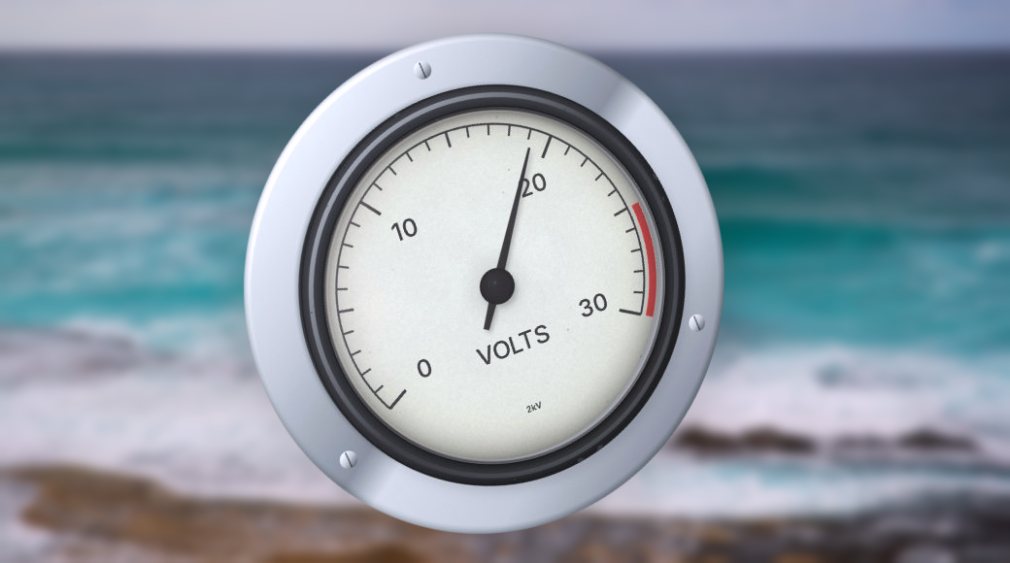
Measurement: 19 V
